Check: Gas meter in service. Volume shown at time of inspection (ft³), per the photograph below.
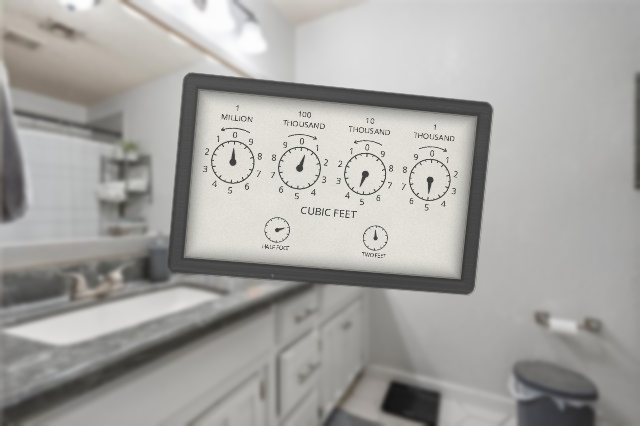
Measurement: 4500 ft³
